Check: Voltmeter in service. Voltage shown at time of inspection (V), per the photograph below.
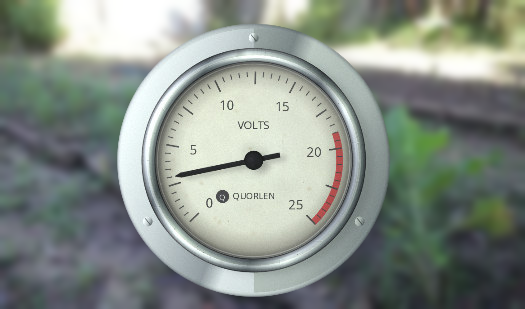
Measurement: 3 V
